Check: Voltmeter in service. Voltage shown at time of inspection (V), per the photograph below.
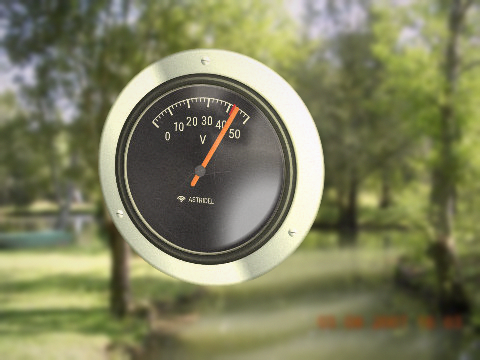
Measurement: 44 V
